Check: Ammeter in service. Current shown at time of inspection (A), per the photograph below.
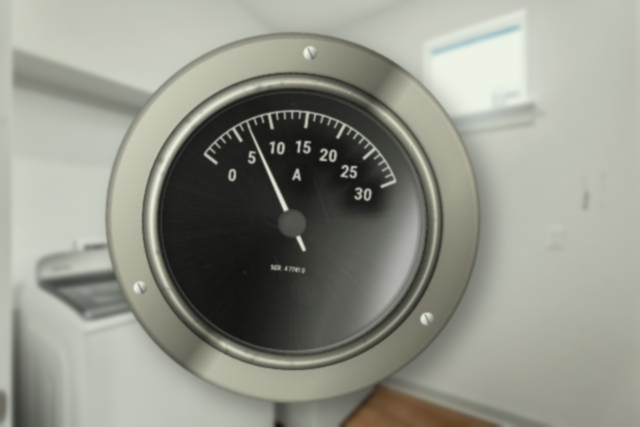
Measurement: 7 A
